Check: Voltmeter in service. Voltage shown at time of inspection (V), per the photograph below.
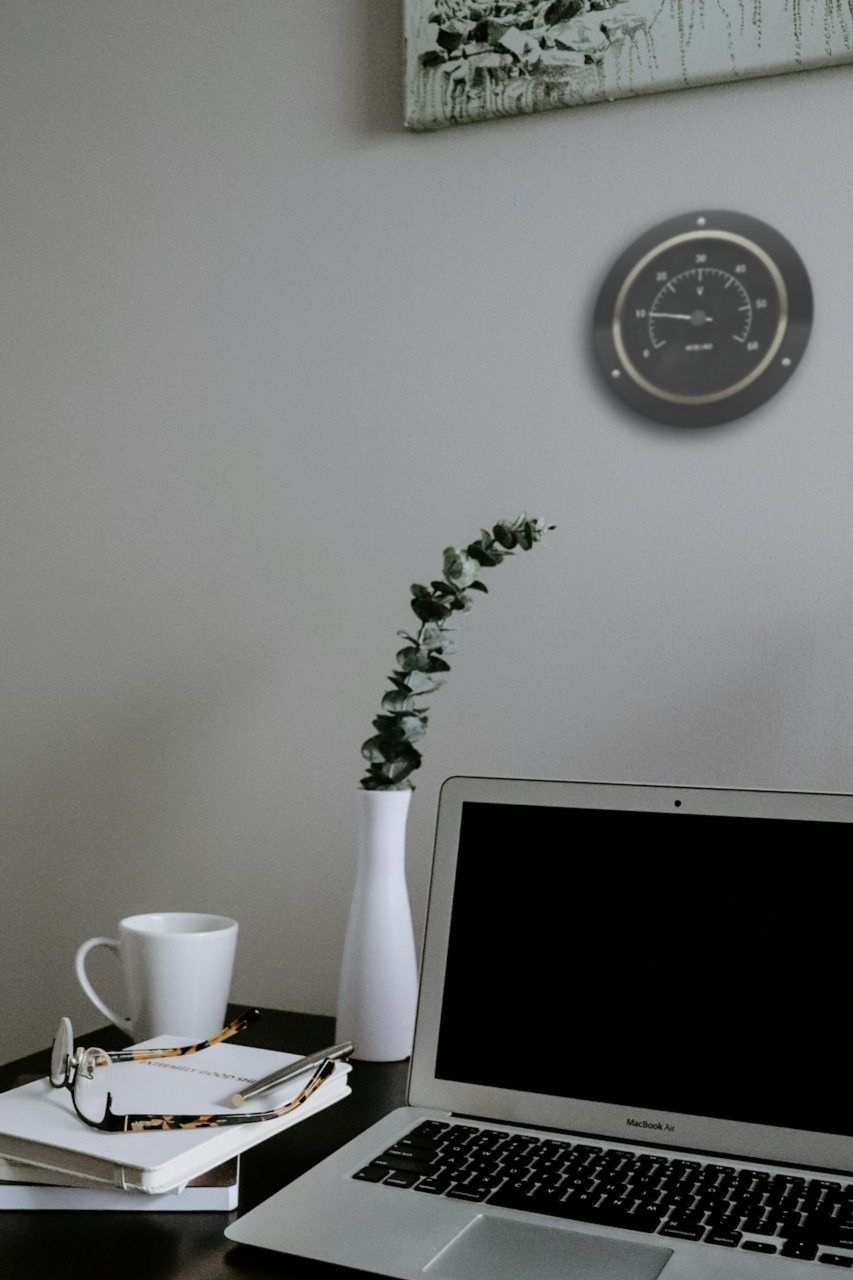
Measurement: 10 V
